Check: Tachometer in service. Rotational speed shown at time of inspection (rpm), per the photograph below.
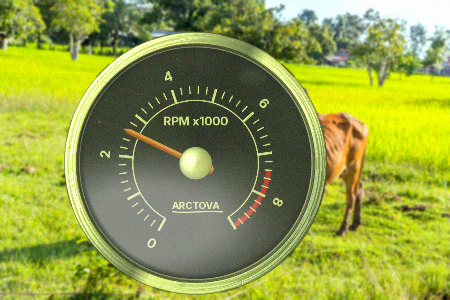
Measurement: 2600 rpm
